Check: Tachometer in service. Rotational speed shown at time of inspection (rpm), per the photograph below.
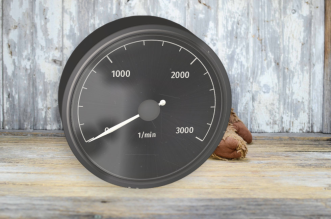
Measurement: 0 rpm
